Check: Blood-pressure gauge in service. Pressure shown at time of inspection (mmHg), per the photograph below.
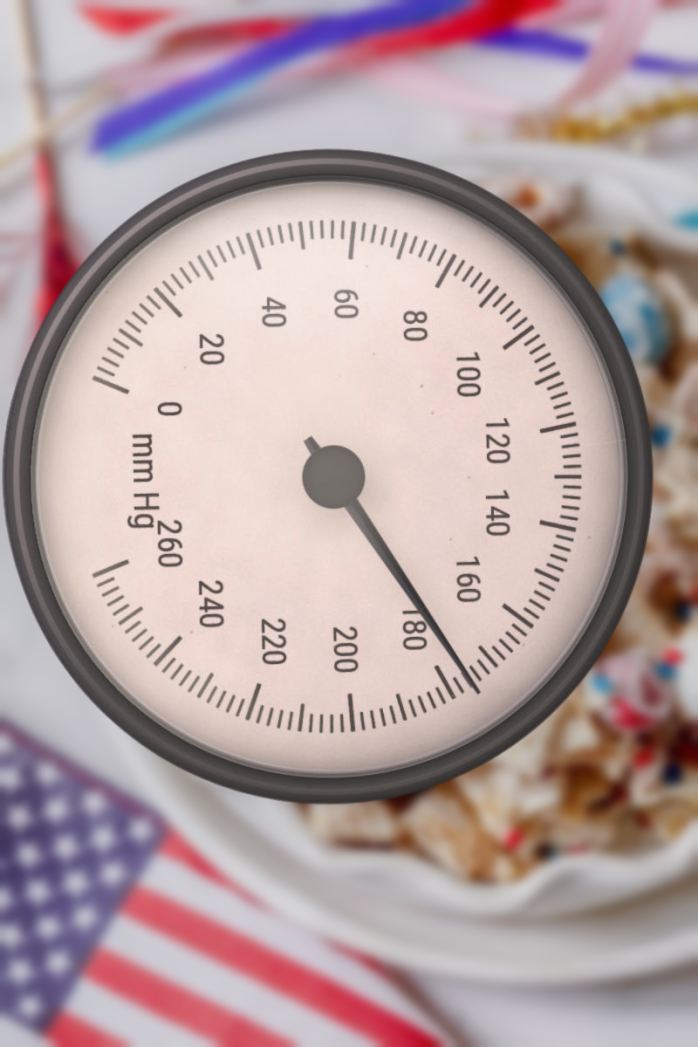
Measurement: 176 mmHg
